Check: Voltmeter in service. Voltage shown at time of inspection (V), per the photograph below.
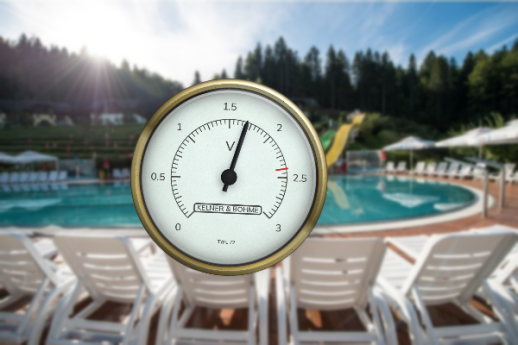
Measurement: 1.7 V
